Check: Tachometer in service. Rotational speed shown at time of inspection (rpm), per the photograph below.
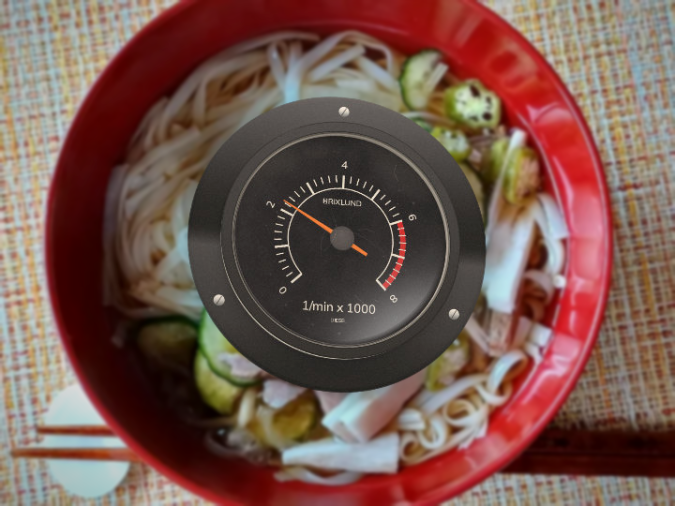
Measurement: 2200 rpm
